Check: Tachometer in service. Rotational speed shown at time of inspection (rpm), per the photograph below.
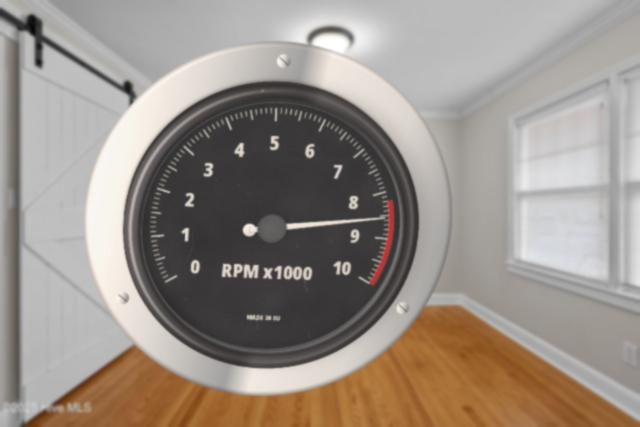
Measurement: 8500 rpm
